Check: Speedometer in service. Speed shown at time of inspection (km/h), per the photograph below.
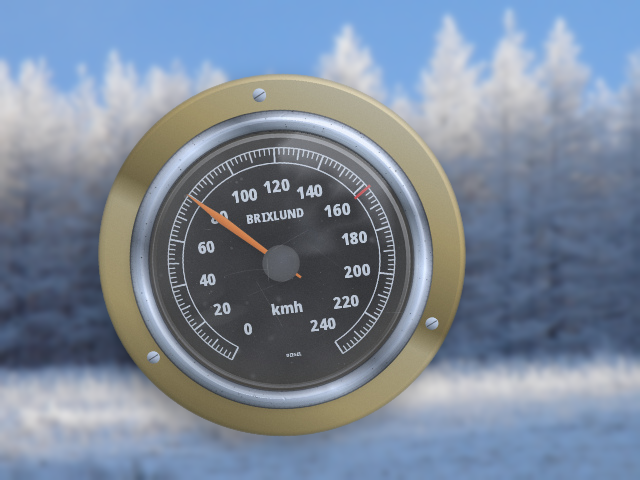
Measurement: 80 km/h
